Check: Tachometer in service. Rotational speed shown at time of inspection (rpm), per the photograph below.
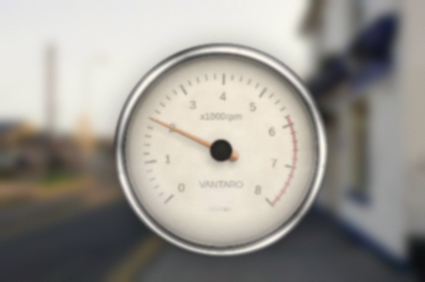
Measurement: 2000 rpm
